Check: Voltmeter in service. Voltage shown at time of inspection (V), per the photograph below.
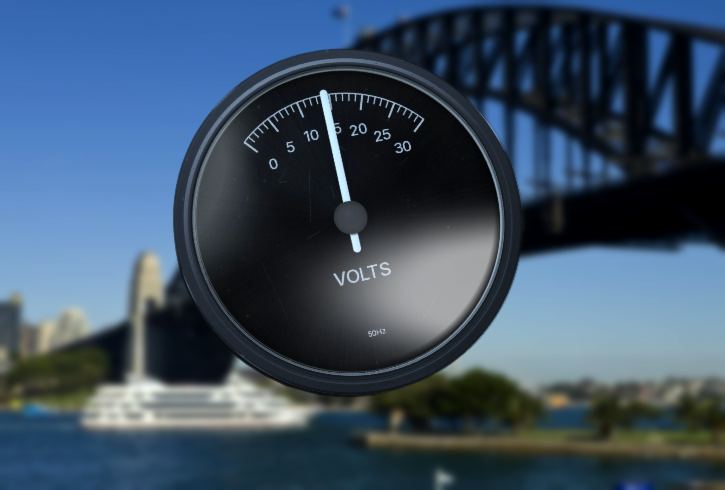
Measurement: 14 V
